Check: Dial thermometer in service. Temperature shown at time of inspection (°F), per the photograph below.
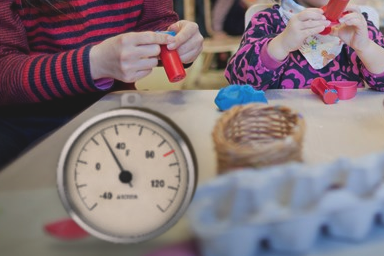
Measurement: 30 °F
